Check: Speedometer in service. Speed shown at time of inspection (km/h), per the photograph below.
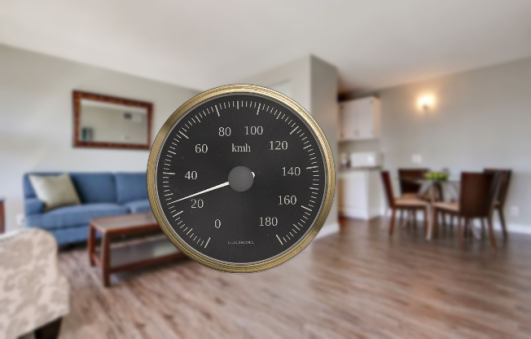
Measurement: 26 km/h
